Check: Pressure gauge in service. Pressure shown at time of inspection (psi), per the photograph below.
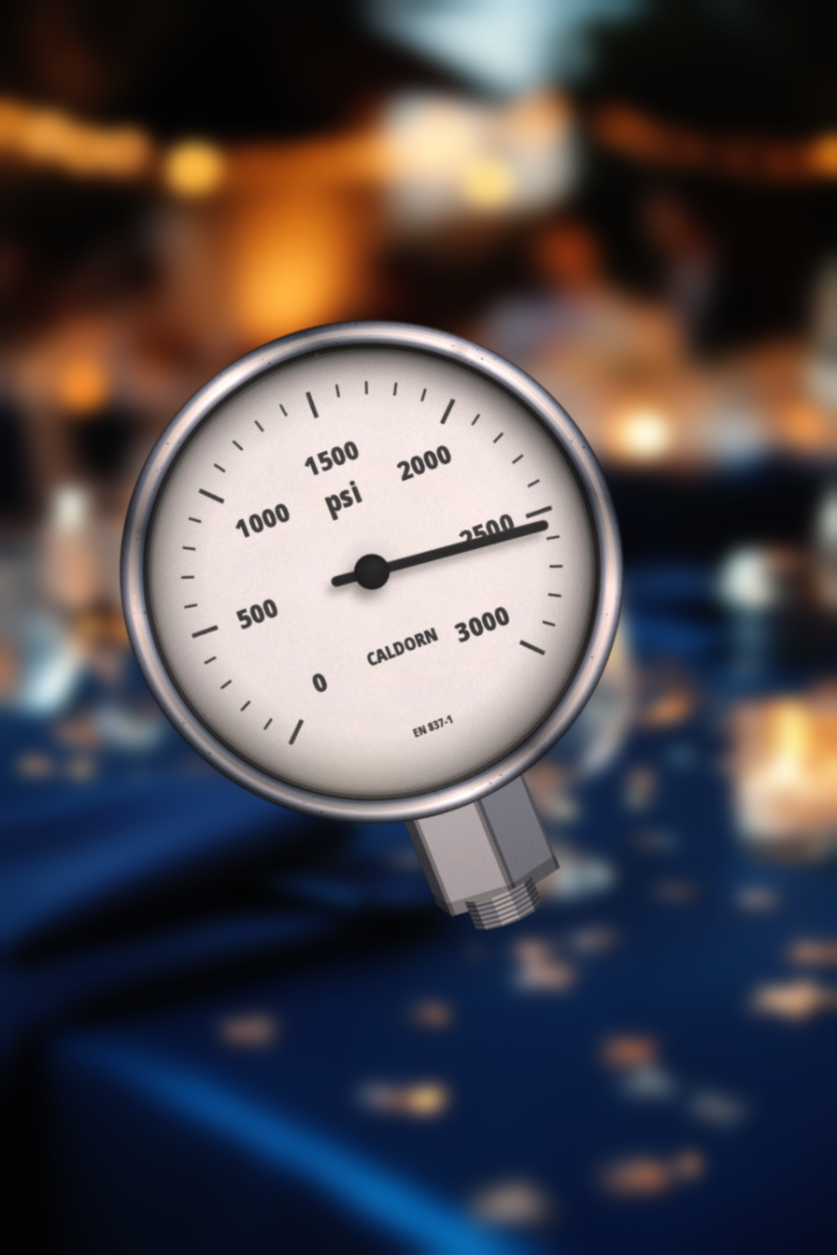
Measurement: 2550 psi
